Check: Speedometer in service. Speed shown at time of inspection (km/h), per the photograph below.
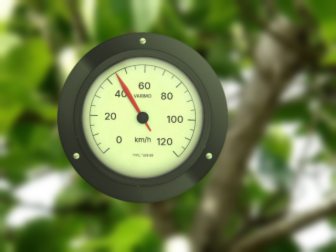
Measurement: 45 km/h
